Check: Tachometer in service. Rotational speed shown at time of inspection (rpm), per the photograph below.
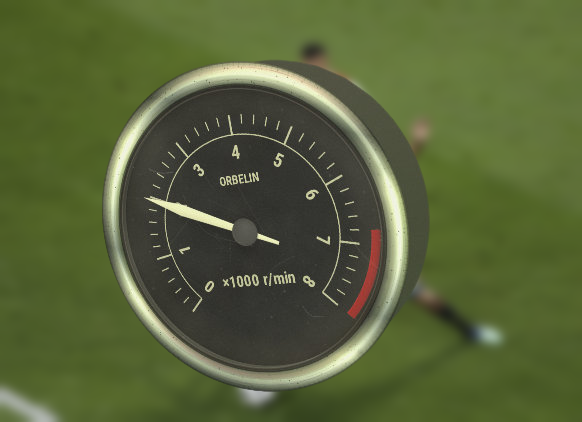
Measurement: 2000 rpm
